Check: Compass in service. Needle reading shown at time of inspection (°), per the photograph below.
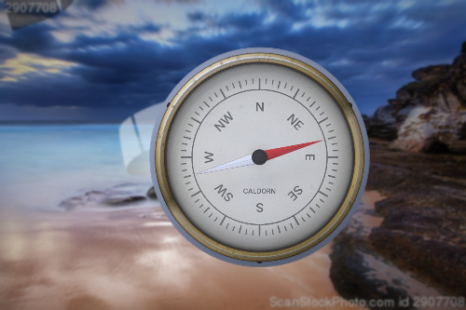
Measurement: 75 °
